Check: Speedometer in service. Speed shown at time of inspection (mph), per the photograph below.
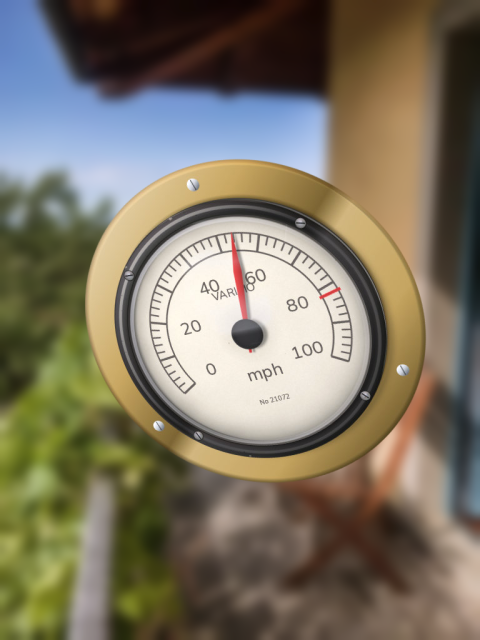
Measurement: 54 mph
